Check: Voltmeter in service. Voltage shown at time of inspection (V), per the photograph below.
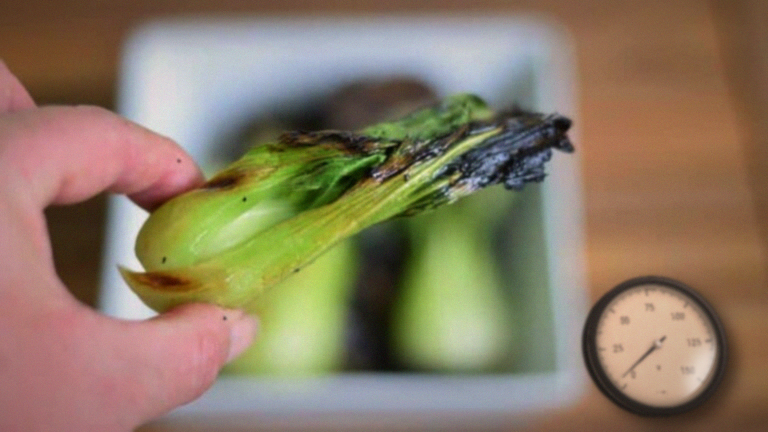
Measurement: 5 V
